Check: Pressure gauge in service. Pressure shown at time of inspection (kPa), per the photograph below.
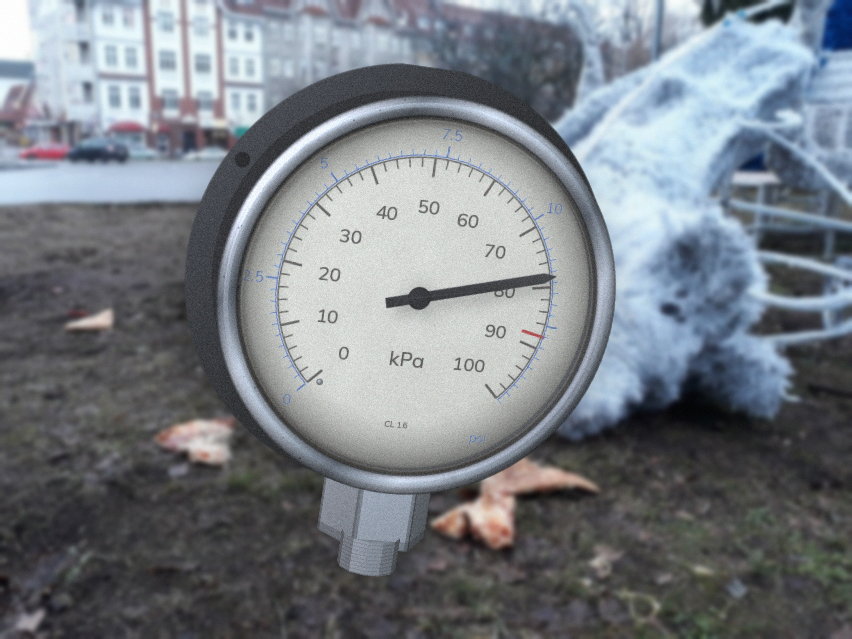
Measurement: 78 kPa
